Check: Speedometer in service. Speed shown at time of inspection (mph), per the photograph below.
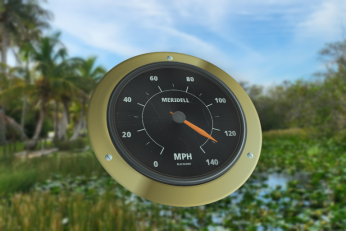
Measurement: 130 mph
